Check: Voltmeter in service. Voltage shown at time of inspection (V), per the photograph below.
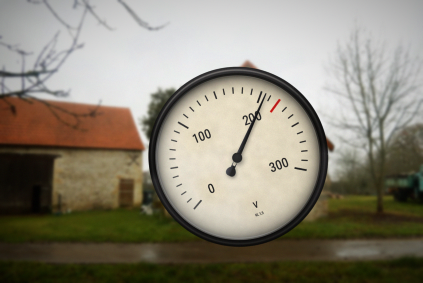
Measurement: 205 V
